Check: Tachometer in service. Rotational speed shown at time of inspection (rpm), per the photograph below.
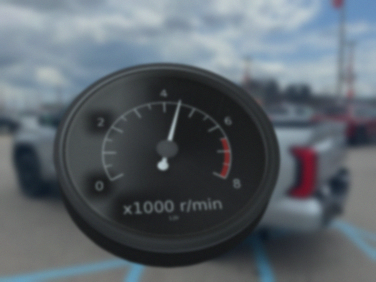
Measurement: 4500 rpm
